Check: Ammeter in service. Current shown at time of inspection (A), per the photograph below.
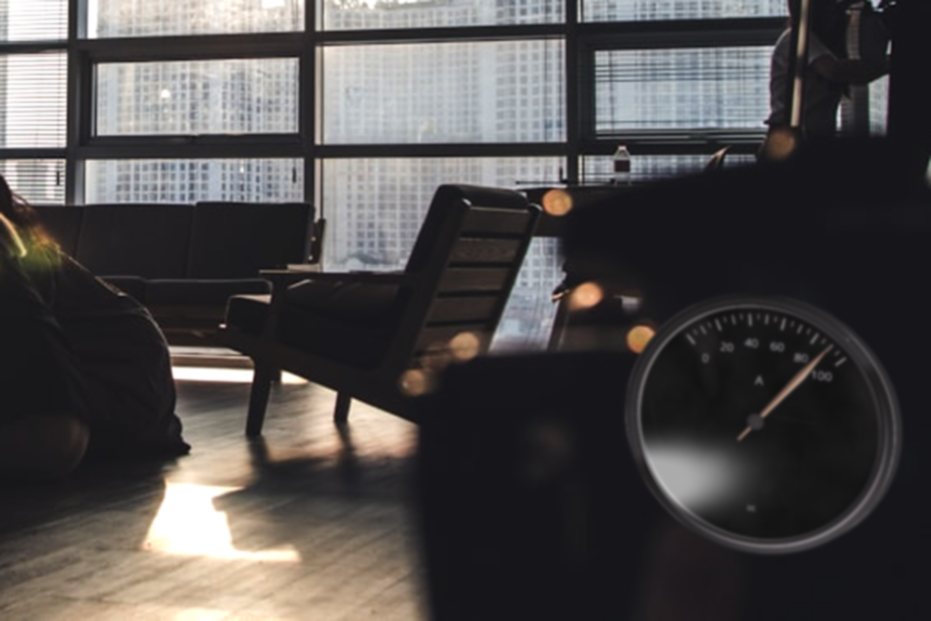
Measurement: 90 A
